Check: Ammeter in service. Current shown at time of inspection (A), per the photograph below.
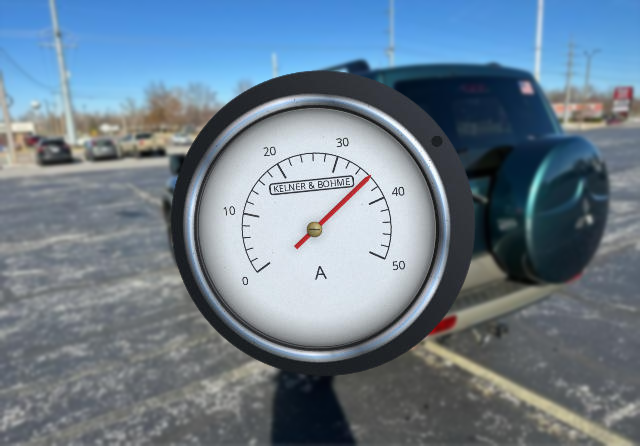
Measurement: 36 A
